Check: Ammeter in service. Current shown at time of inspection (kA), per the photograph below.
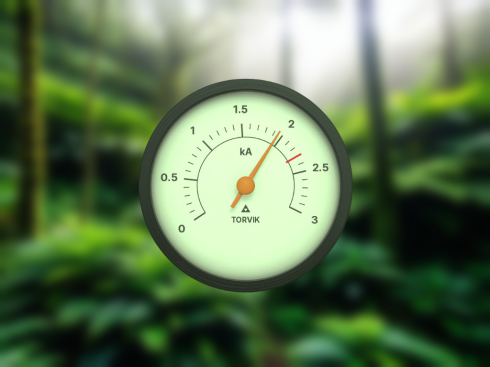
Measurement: 1.95 kA
